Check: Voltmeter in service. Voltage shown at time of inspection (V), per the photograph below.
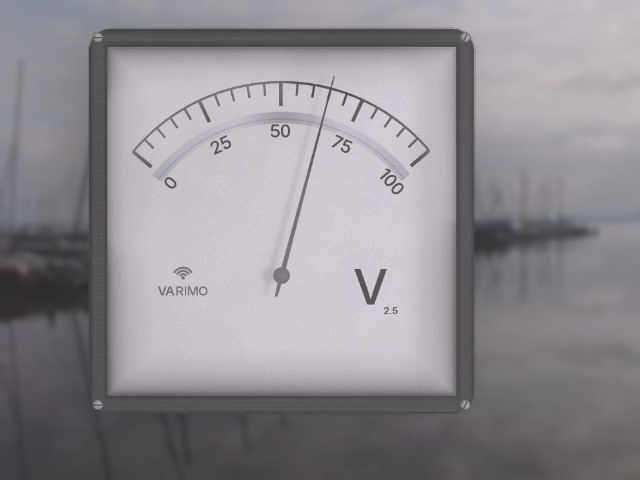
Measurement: 65 V
